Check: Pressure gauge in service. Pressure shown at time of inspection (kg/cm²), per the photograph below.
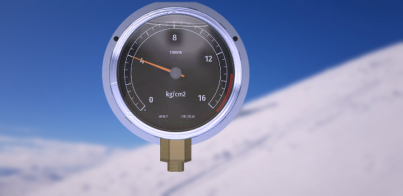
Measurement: 4 kg/cm²
